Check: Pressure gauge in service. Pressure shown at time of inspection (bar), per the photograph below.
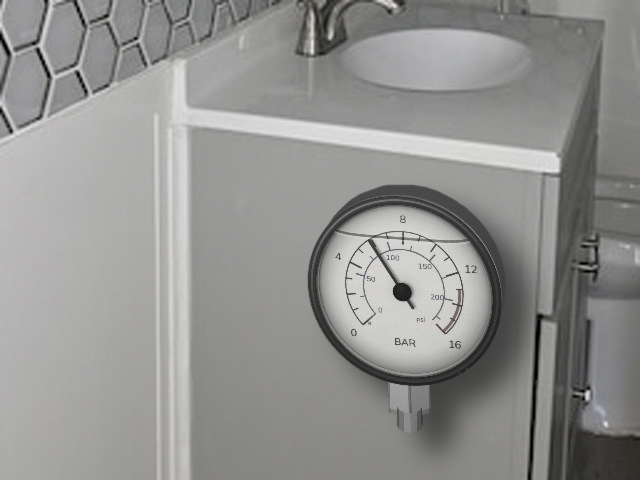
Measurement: 6 bar
